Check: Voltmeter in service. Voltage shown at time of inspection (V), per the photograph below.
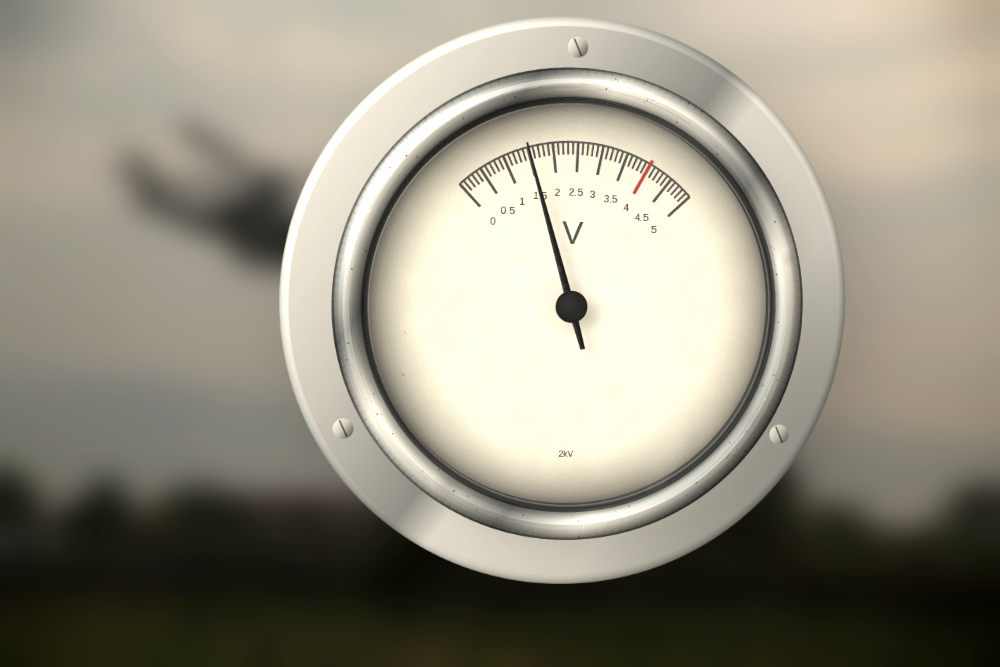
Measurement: 1.5 V
